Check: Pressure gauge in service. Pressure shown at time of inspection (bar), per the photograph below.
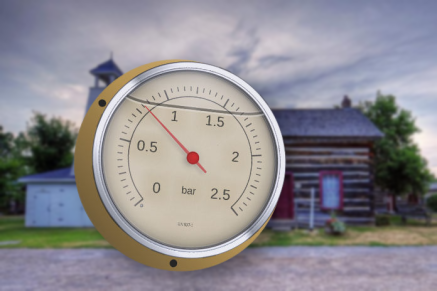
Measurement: 0.8 bar
